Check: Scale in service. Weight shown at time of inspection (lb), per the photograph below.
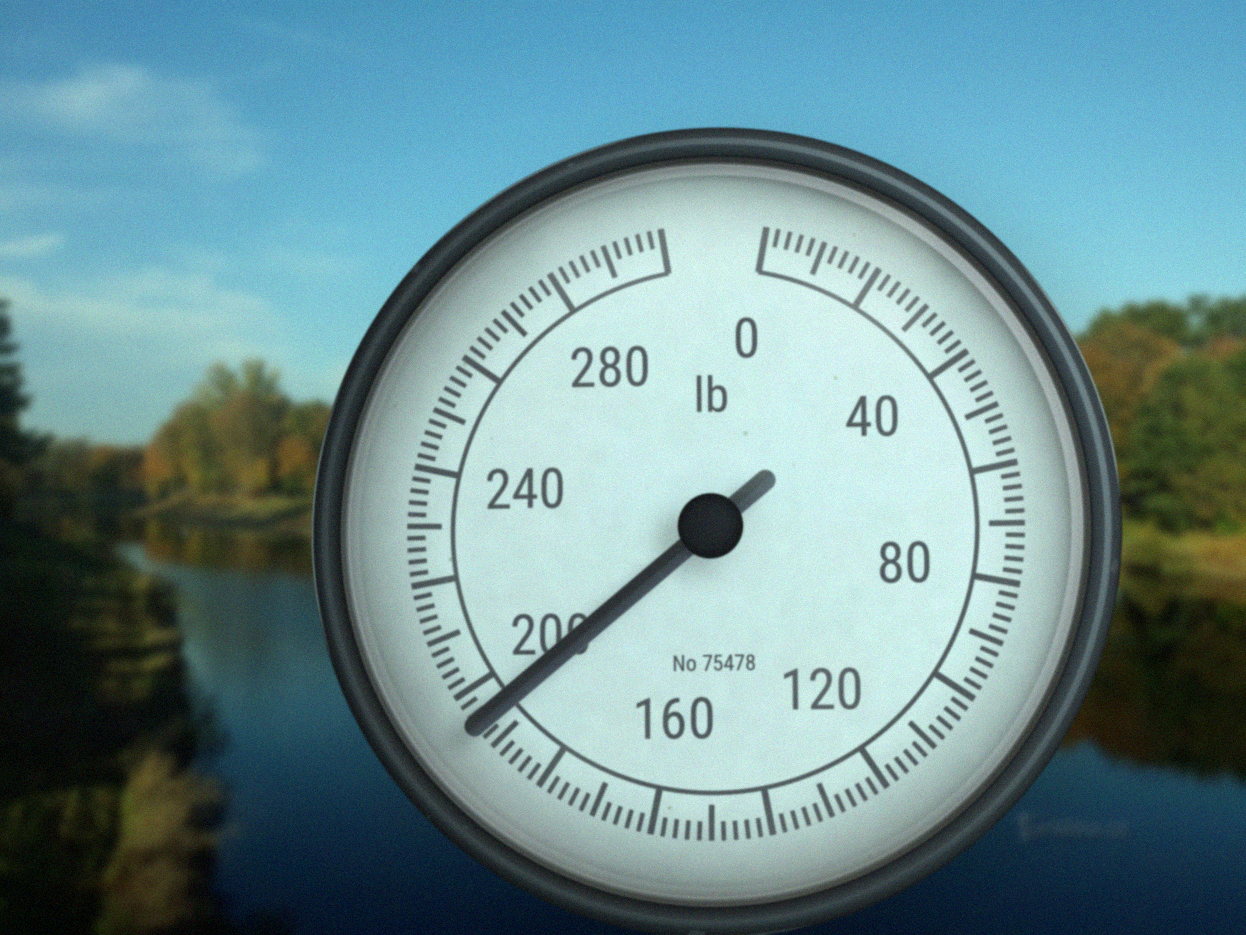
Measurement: 194 lb
